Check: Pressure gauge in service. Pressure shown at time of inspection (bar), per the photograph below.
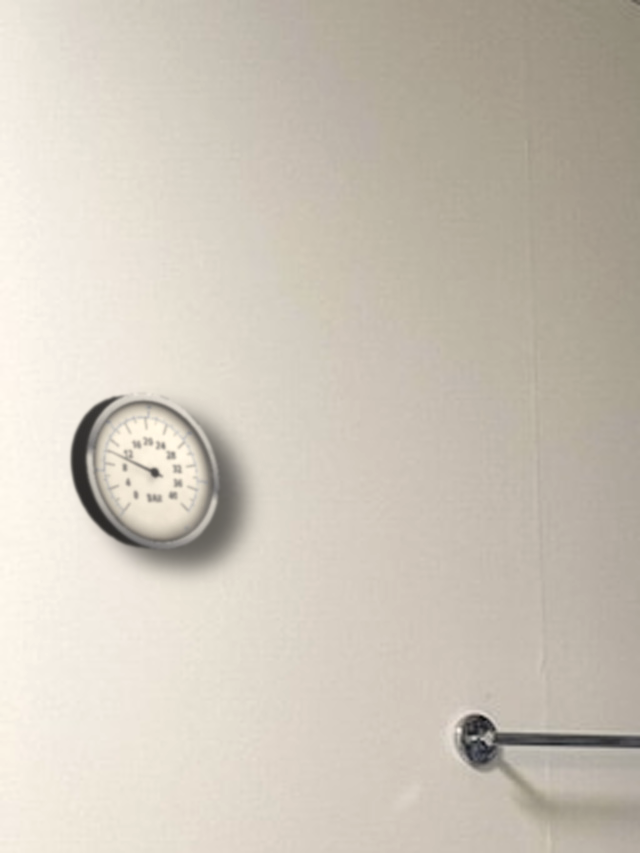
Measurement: 10 bar
